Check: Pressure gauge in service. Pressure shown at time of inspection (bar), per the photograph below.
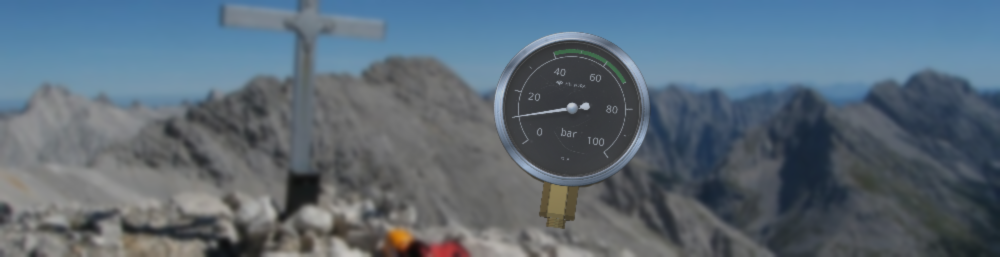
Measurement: 10 bar
